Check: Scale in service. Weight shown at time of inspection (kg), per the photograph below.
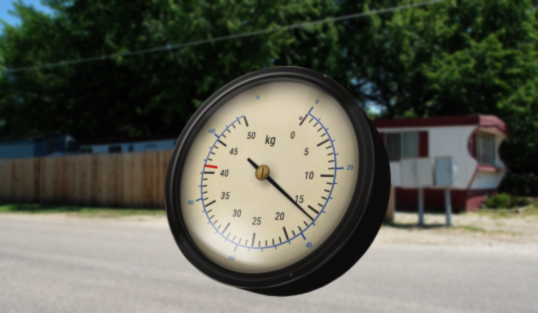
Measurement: 16 kg
